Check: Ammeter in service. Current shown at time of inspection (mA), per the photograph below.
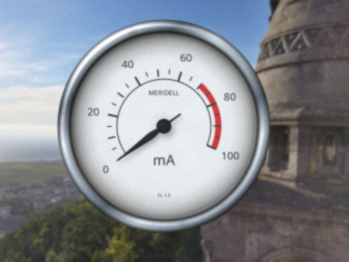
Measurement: 0 mA
